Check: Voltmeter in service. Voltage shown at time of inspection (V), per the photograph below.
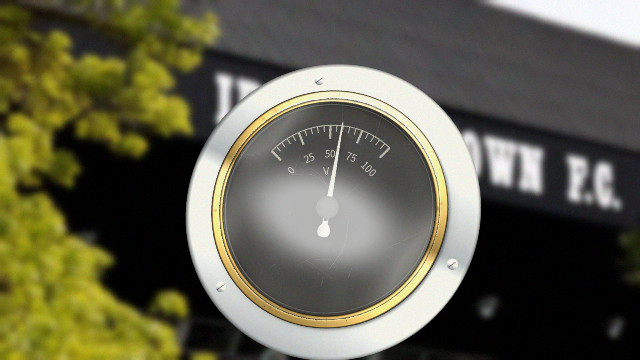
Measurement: 60 V
